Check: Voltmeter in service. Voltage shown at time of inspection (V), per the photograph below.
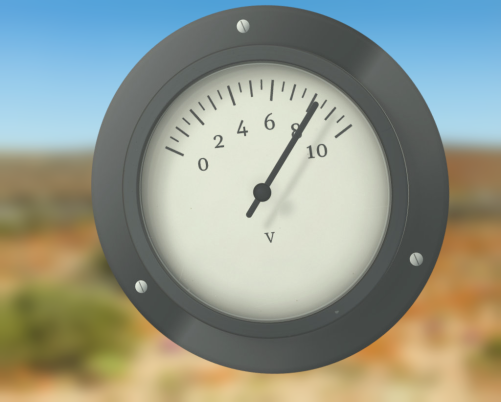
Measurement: 8.25 V
